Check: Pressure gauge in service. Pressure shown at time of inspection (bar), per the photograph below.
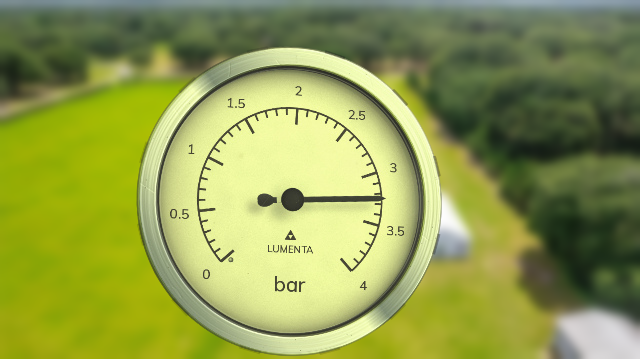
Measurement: 3.25 bar
